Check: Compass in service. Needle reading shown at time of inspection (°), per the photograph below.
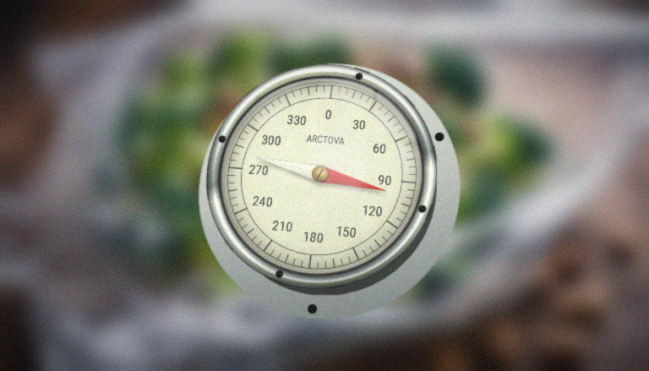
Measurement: 100 °
